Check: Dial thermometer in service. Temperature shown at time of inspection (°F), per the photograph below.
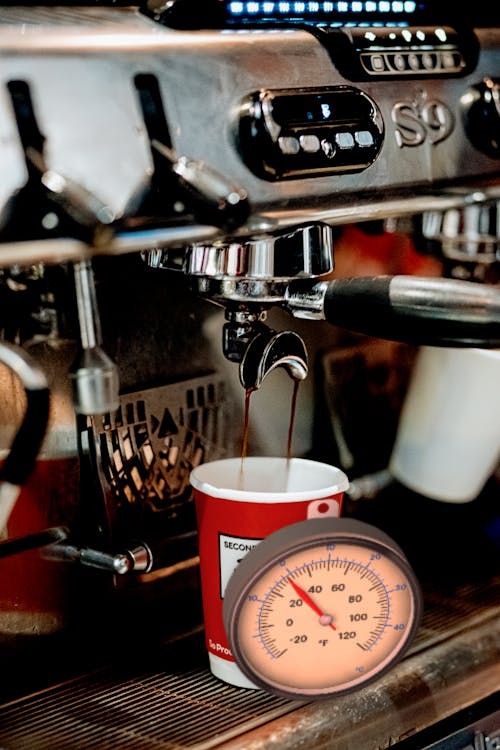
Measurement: 30 °F
